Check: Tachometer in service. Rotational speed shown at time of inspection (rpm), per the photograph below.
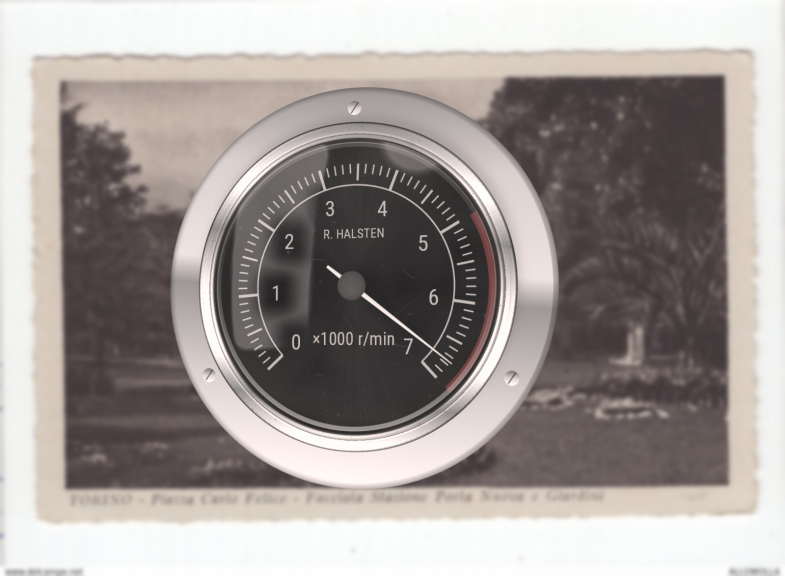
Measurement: 6750 rpm
